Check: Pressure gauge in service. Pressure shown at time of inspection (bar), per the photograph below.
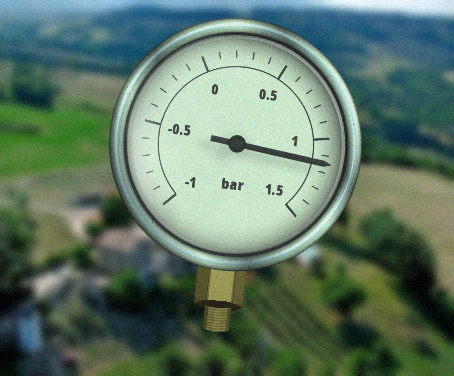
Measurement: 1.15 bar
